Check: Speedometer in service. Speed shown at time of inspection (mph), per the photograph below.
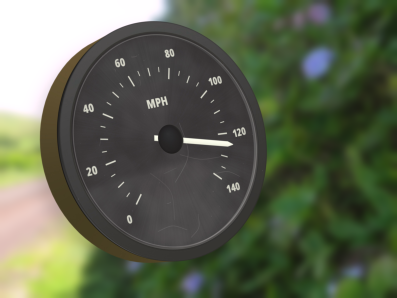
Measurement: 125 mph
